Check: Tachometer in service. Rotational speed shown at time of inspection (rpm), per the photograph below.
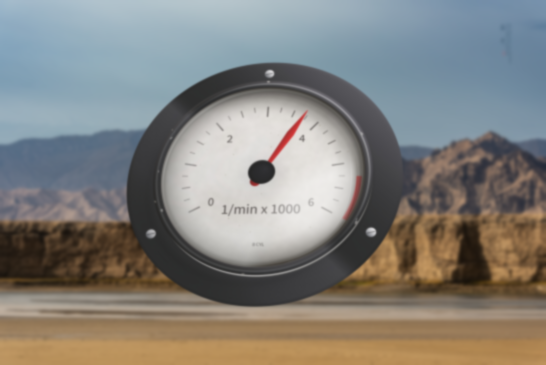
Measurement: 3750 rpm
